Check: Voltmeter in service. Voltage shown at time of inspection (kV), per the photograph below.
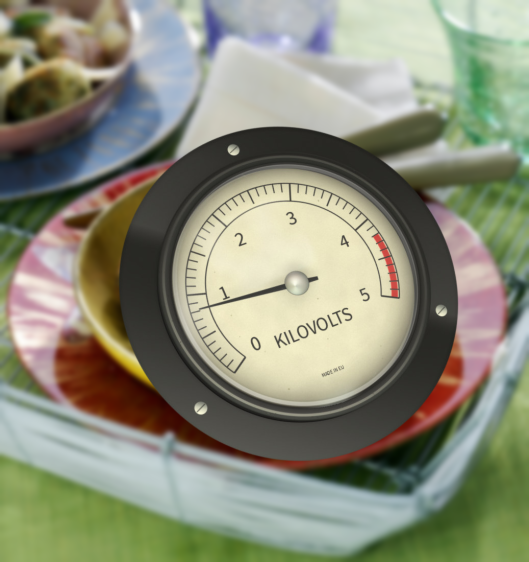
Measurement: 0.8 kV
